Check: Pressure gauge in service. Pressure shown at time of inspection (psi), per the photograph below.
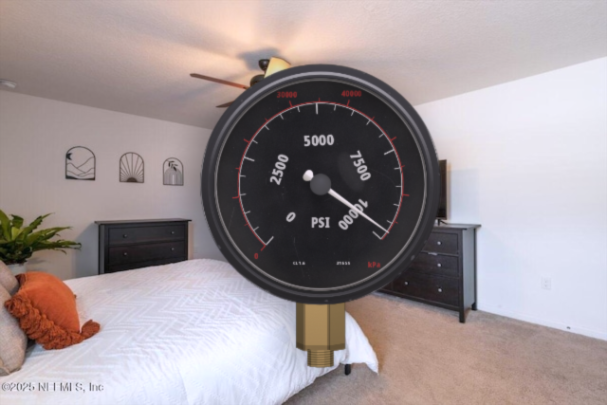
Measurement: 9750 psi
